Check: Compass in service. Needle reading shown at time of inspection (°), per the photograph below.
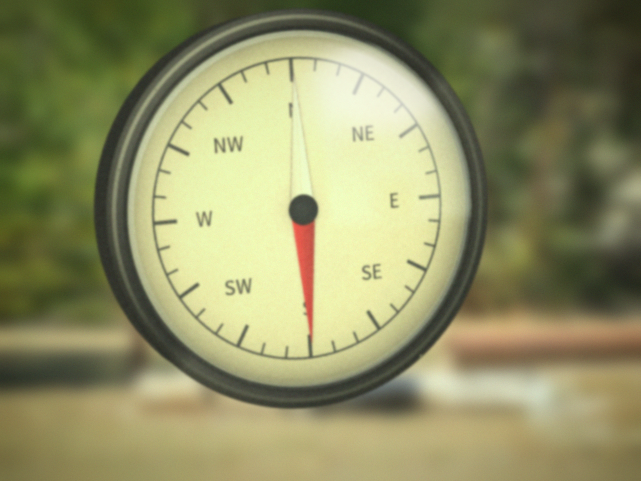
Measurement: 180 °
